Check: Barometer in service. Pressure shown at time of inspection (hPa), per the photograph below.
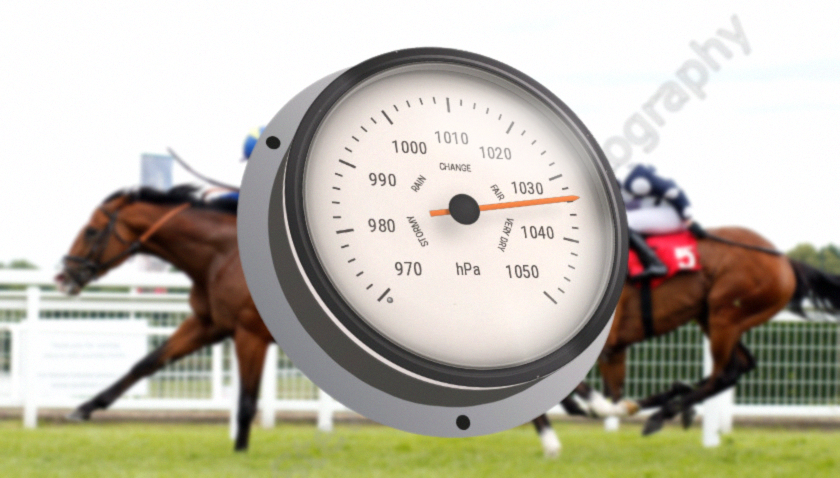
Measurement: 1034 hPa
